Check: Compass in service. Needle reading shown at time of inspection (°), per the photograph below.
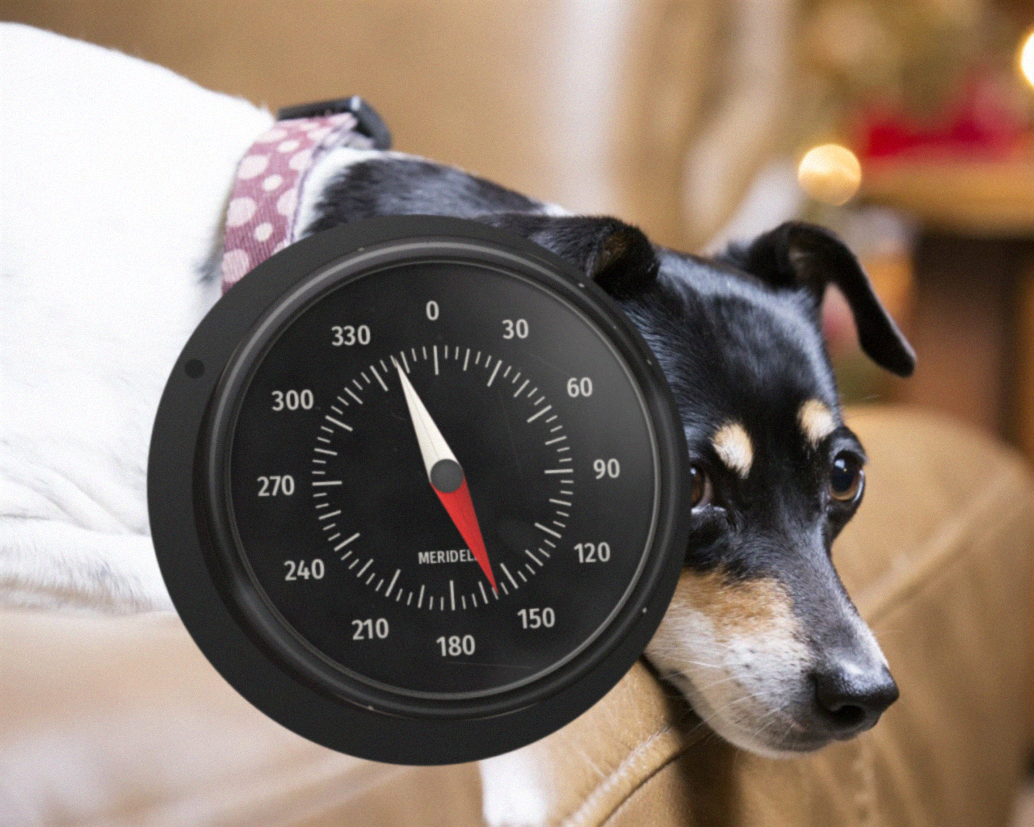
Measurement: 160 °
